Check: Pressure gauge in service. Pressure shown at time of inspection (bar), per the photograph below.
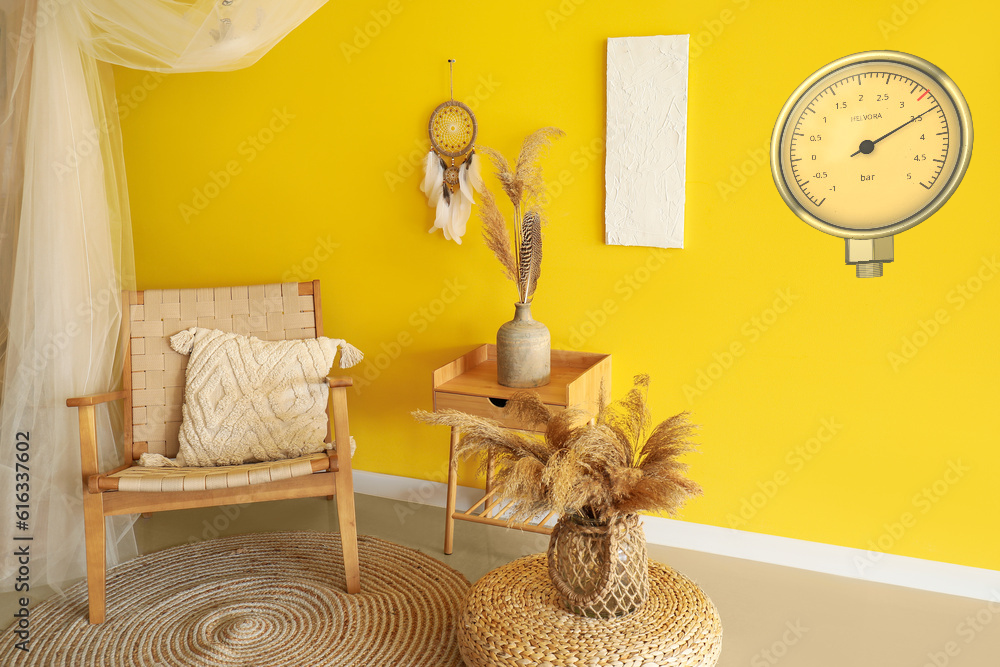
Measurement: 3.5 bar
